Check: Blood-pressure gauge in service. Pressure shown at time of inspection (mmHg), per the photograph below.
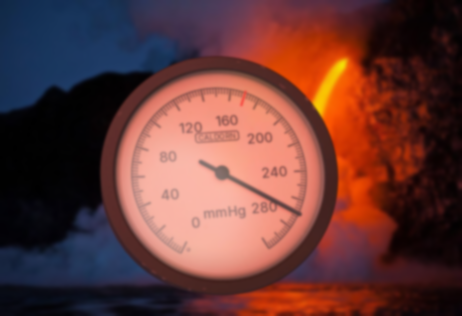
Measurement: 270 mmHg
